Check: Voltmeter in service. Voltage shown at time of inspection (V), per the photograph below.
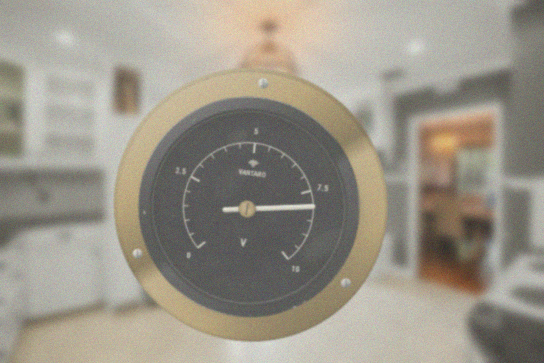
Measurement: 8 V
